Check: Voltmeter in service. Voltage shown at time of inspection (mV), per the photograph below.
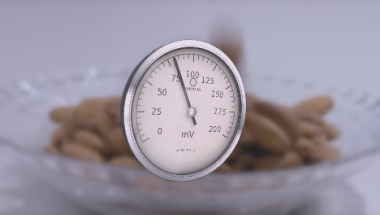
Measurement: 80 mV
